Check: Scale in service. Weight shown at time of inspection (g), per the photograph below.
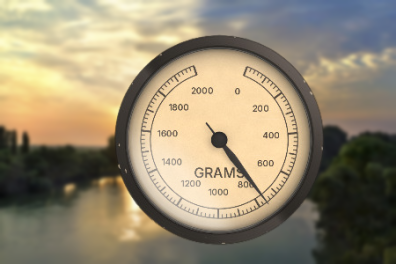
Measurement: 760 g
